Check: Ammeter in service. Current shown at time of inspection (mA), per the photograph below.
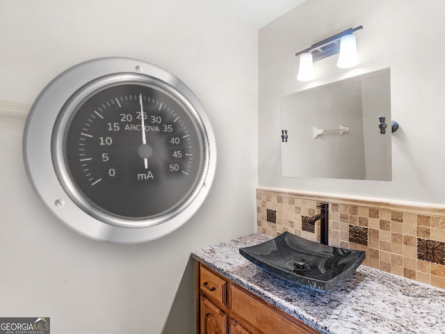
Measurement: 25 mA
